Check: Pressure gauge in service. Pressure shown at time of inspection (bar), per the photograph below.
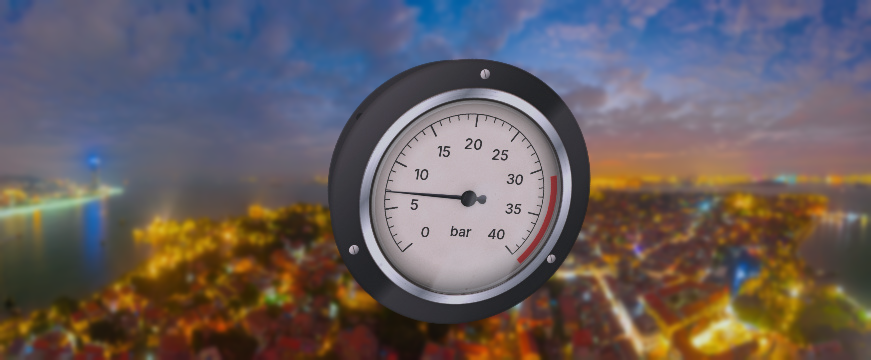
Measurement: 7 bar
